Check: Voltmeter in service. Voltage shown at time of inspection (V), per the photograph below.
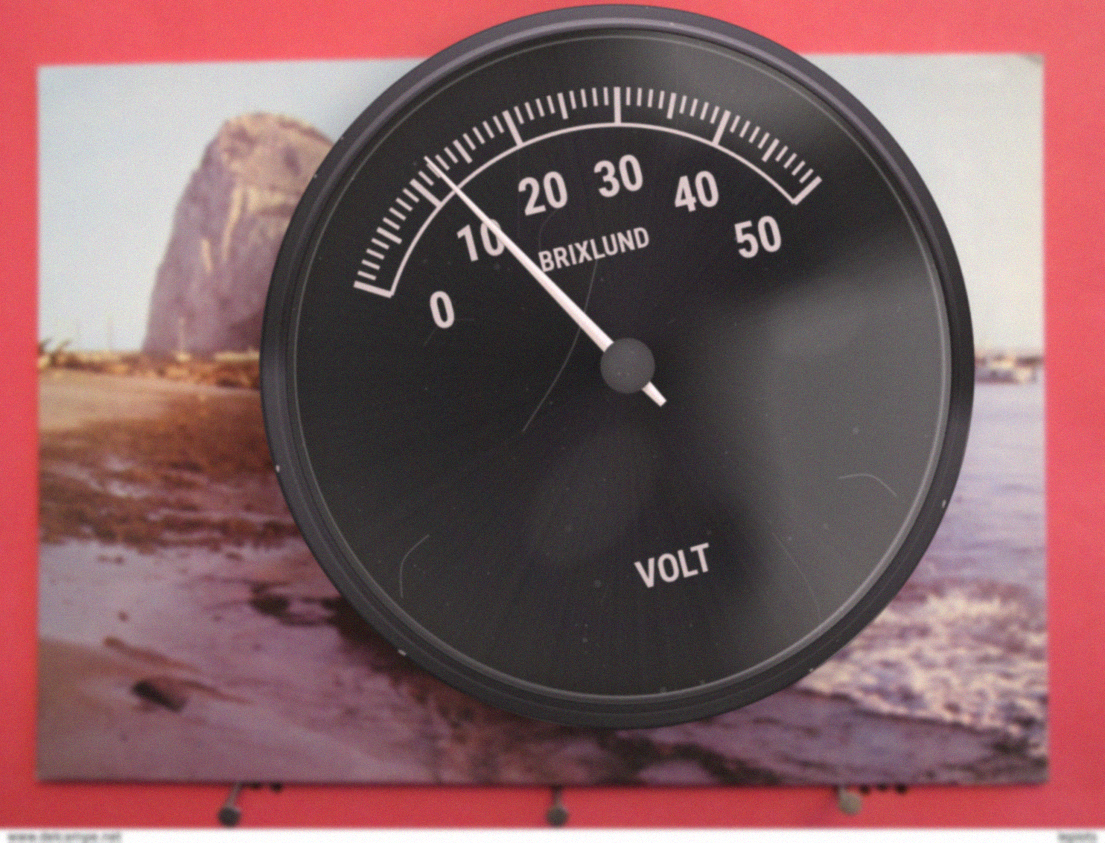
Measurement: 12 V
